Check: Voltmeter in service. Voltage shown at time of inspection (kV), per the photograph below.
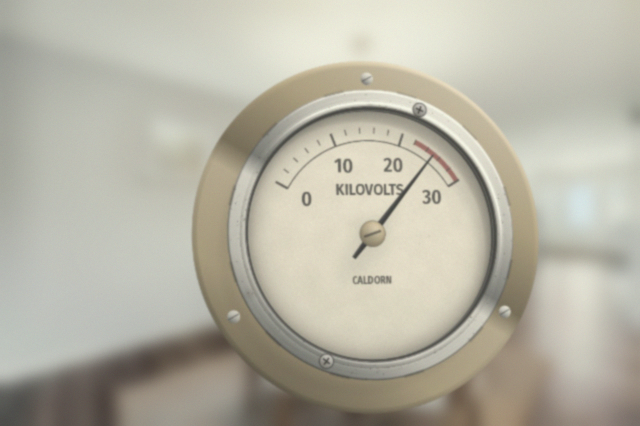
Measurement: 25 kV
